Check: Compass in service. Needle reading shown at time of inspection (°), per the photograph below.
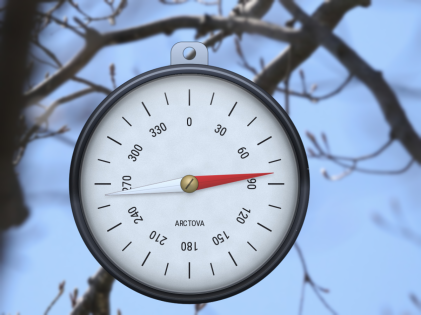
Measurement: 82.5 °
